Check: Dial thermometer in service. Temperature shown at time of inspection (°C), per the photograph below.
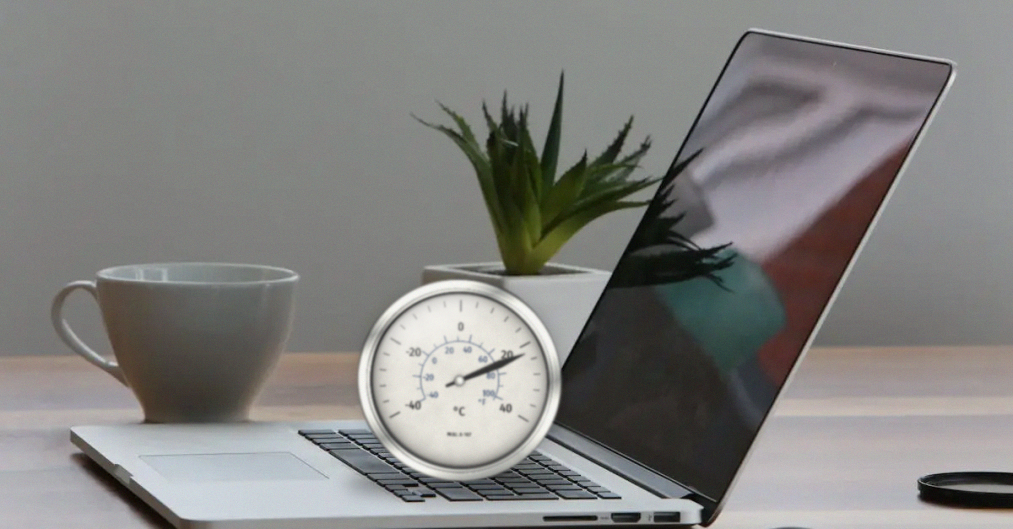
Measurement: 22 °C
